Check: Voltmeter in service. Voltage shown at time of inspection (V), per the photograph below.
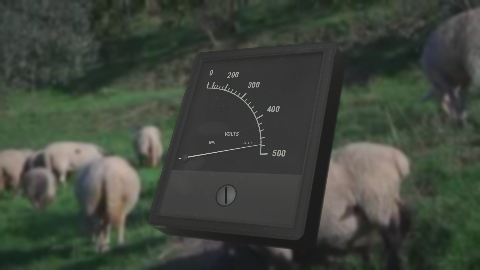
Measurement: 480 V
